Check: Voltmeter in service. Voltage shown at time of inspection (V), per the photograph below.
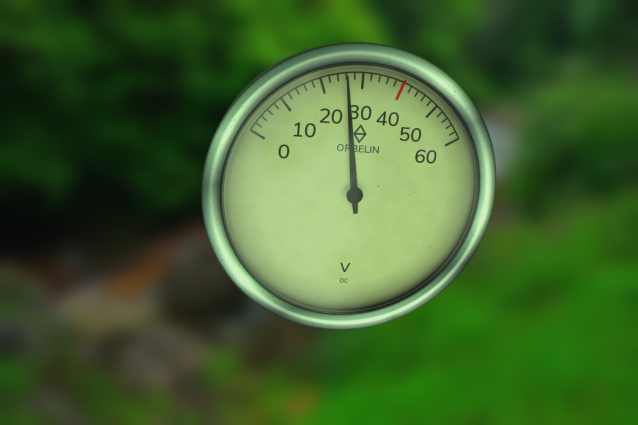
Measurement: 26 V
